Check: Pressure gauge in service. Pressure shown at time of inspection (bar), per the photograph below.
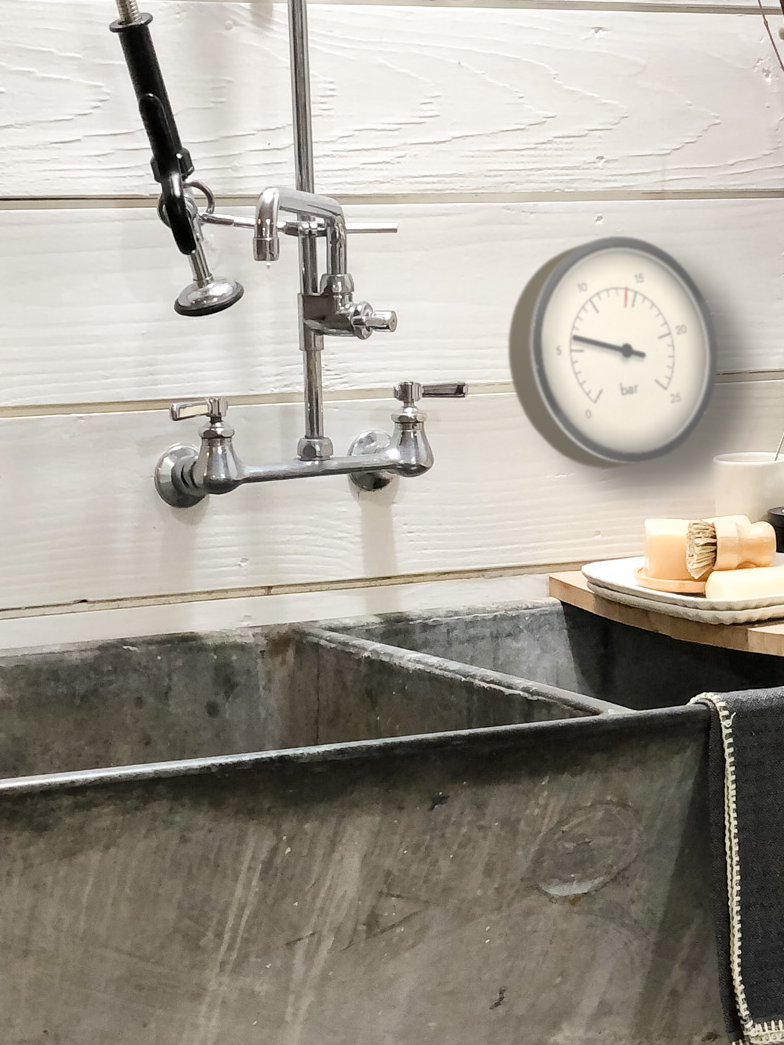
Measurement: 6 bar
